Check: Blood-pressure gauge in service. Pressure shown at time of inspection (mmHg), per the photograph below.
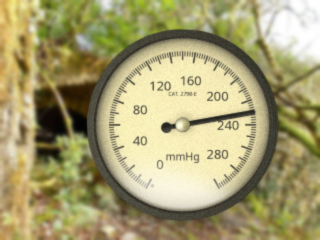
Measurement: 230 mmHg
